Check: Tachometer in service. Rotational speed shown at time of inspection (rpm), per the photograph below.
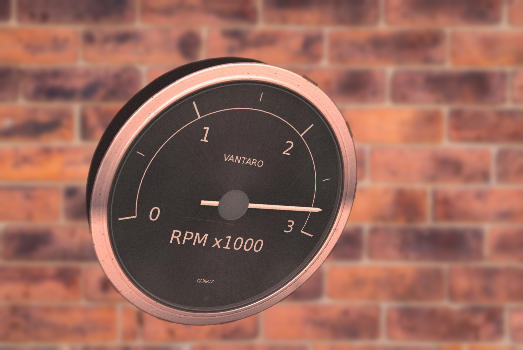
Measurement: 2750 rpm
